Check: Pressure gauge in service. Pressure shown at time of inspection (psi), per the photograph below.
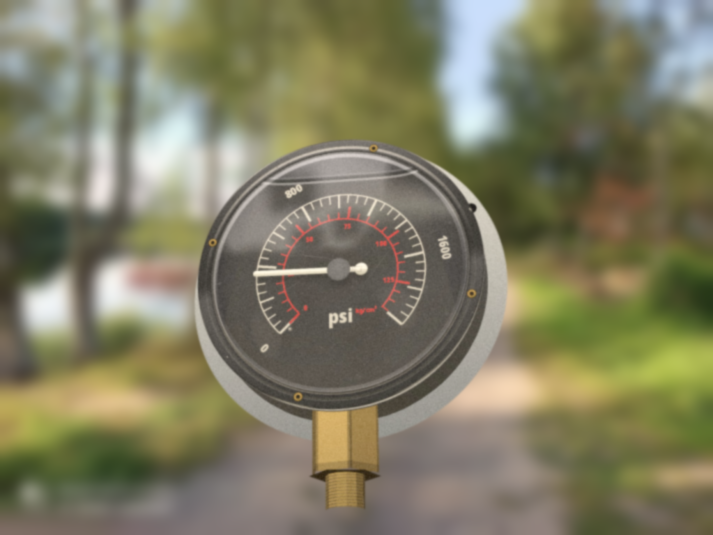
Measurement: 350 psi
